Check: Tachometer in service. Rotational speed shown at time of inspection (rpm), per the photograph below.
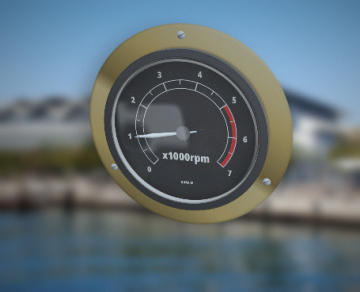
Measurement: 1000 rpm
